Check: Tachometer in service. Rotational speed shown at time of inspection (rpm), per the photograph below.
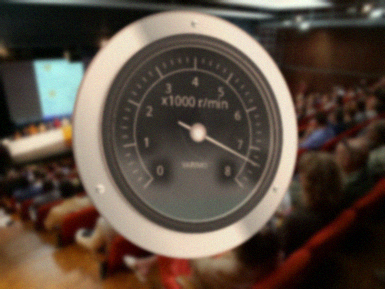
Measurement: 7400 rpm
